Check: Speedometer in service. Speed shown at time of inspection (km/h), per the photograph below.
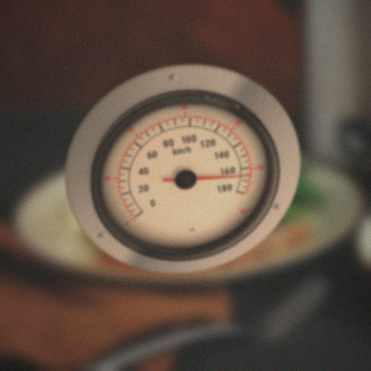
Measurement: 165 km/h
